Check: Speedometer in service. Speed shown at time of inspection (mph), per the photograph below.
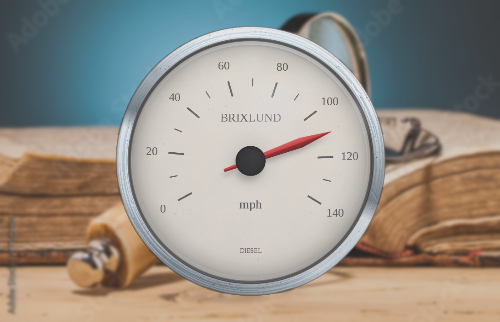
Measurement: 110 mph
